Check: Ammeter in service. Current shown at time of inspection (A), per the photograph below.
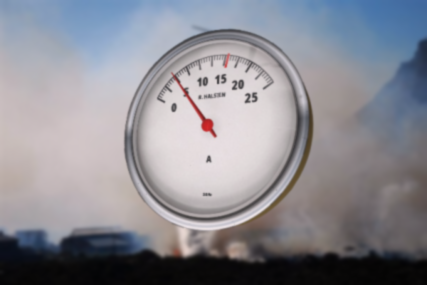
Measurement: 5 A
